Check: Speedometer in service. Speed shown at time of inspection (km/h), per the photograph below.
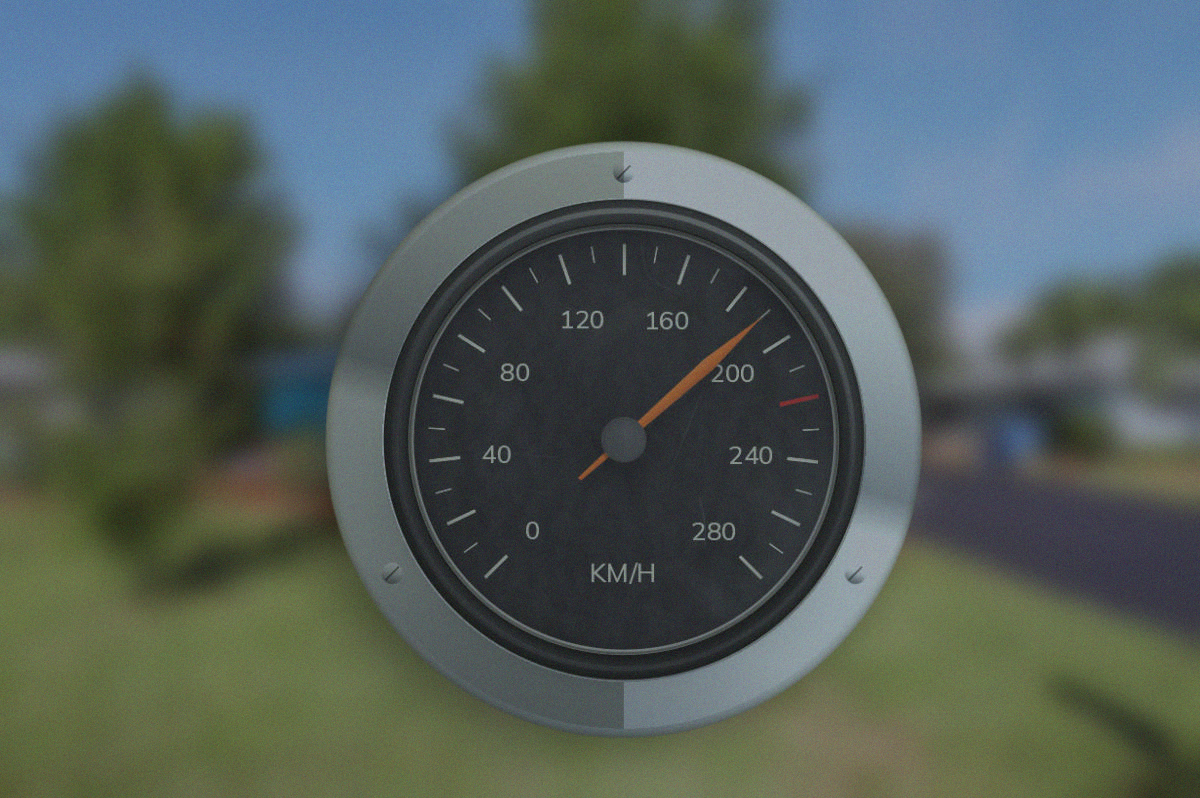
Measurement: 190 km/h
